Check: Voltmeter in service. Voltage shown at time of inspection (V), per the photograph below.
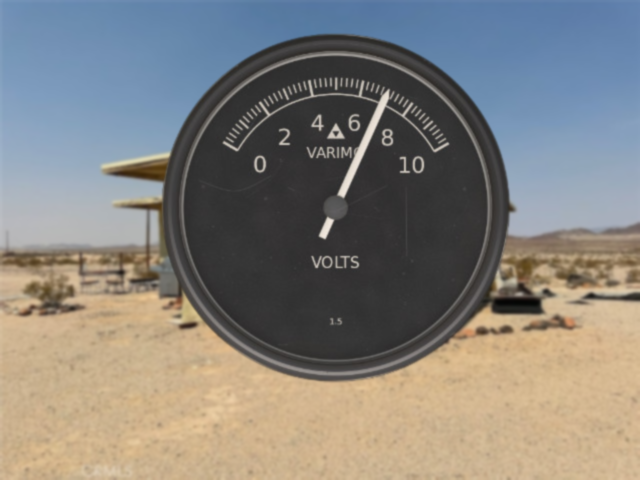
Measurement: 7 V
